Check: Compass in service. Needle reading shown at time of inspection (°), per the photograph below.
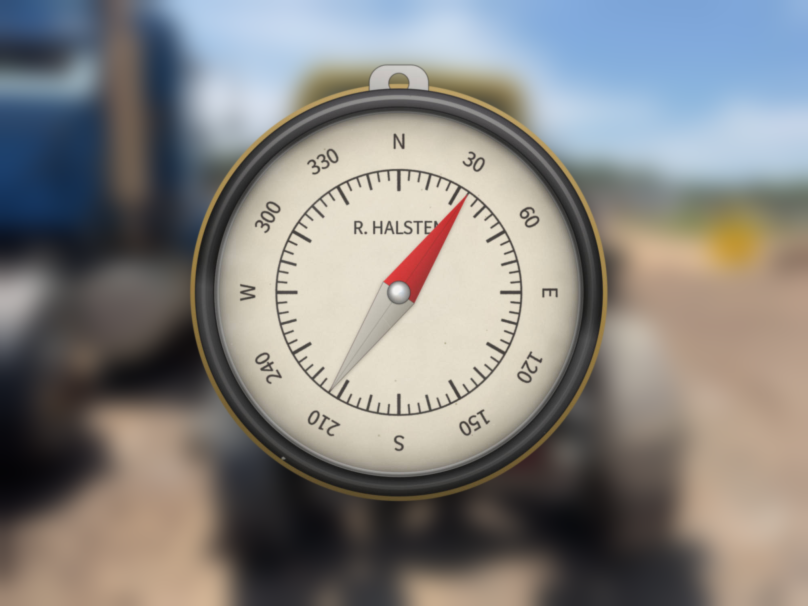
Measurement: 35 °
